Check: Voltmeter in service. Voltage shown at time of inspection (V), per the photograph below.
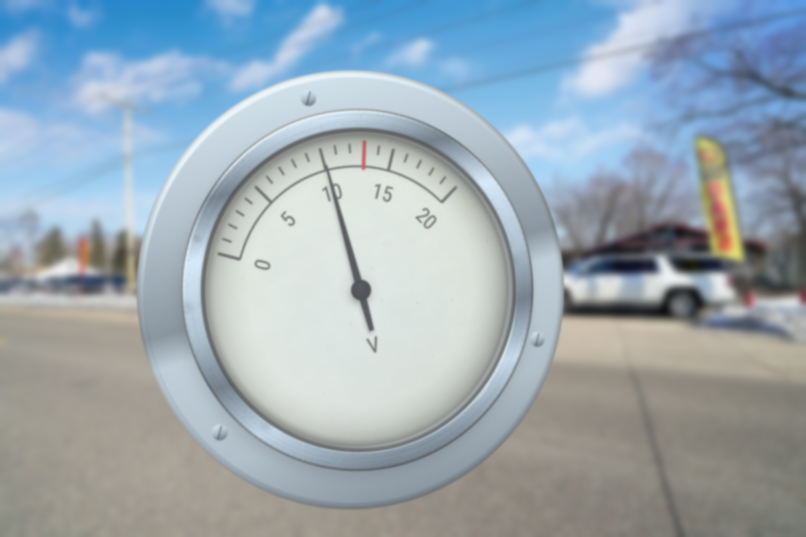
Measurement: 10 V
